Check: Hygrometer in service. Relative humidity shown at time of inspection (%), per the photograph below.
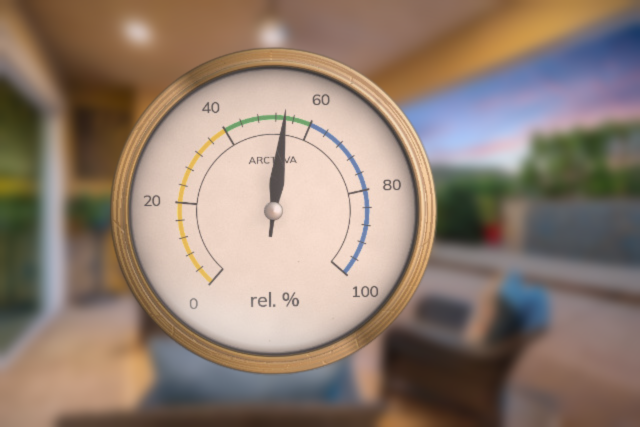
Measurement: 54 %
